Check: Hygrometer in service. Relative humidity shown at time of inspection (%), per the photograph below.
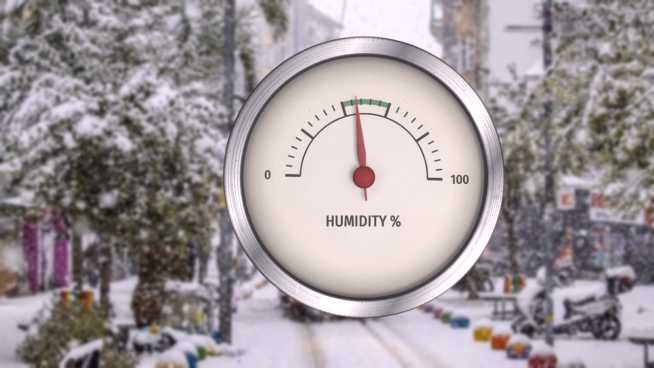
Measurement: 46 %
